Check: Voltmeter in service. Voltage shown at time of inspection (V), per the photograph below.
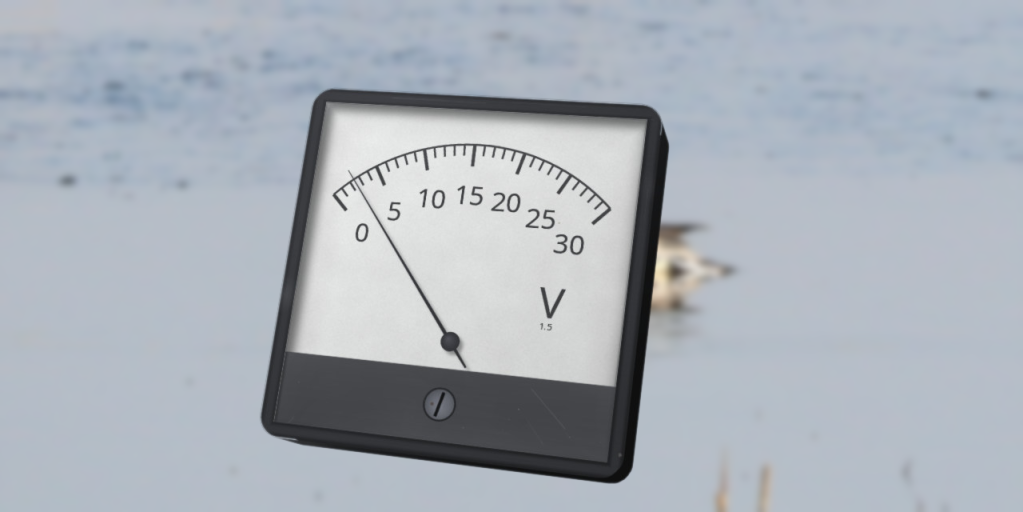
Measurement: 2.5 V
